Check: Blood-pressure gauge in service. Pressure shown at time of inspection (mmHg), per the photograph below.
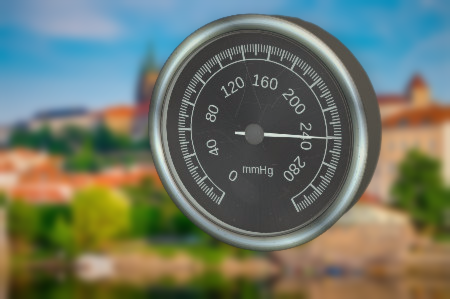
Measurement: 240 mmHg
